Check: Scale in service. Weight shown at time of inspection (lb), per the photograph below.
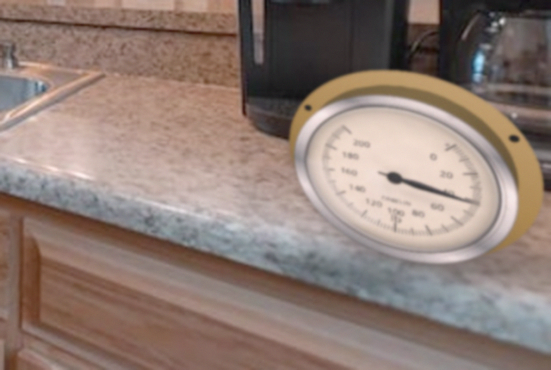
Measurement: 40 lb
